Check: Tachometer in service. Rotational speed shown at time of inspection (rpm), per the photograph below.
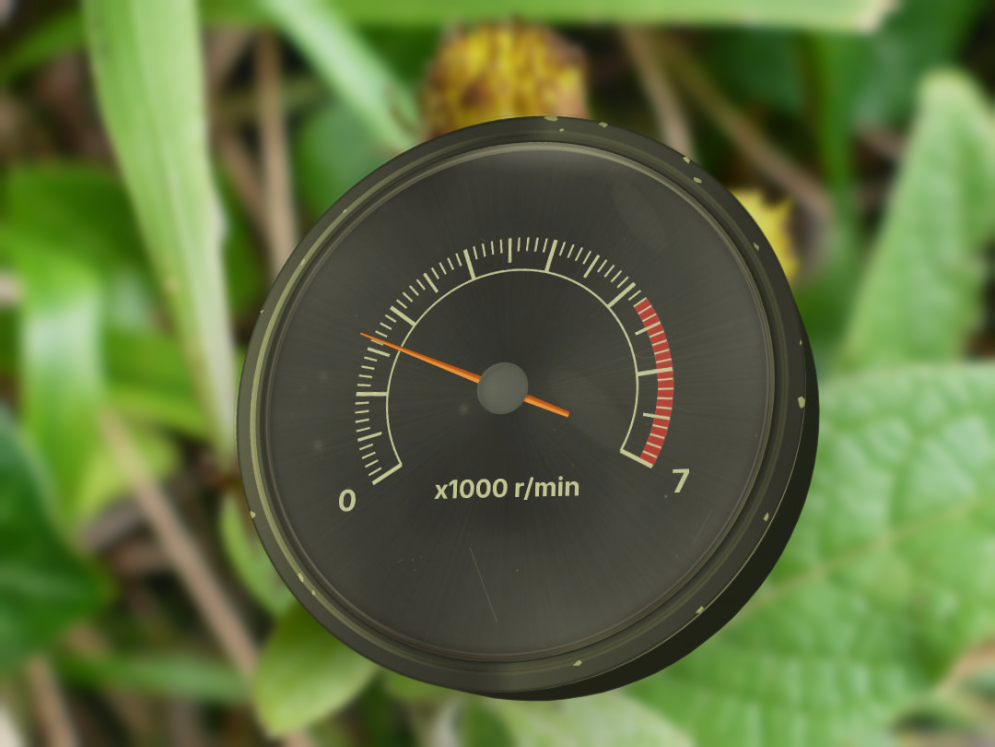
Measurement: 1600 rpm
